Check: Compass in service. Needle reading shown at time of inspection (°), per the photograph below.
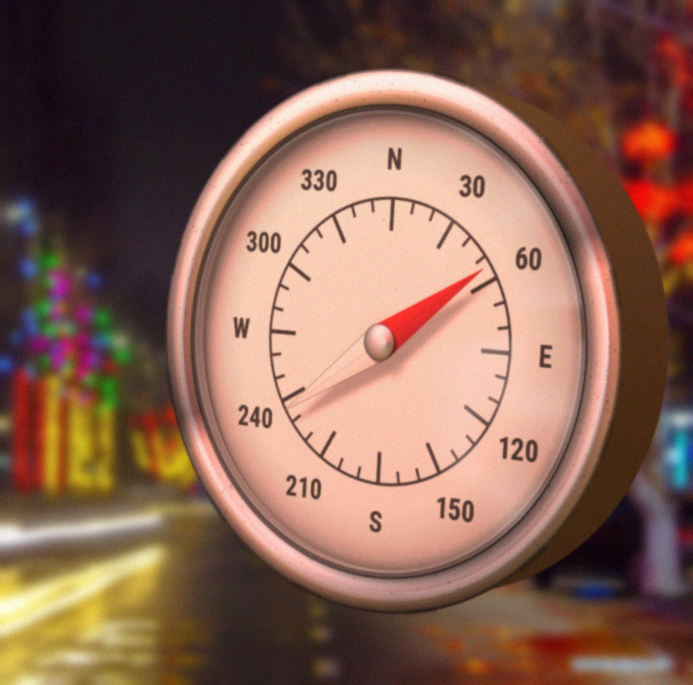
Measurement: 55 °
